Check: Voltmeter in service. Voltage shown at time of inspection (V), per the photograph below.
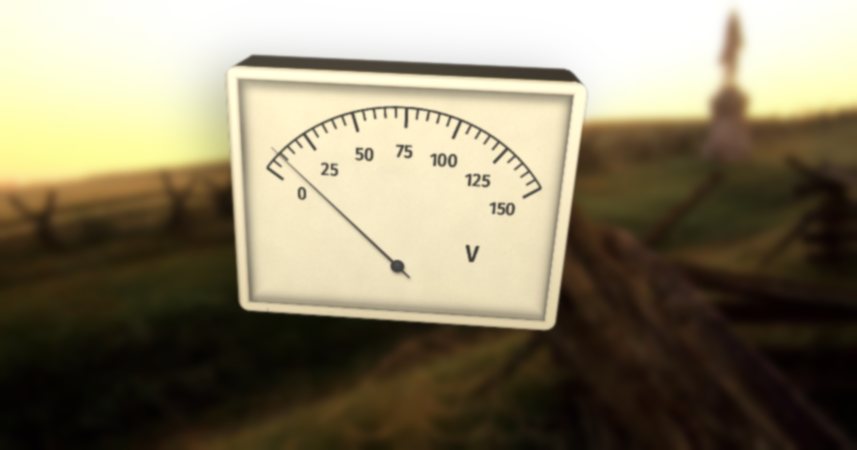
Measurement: 10 V
